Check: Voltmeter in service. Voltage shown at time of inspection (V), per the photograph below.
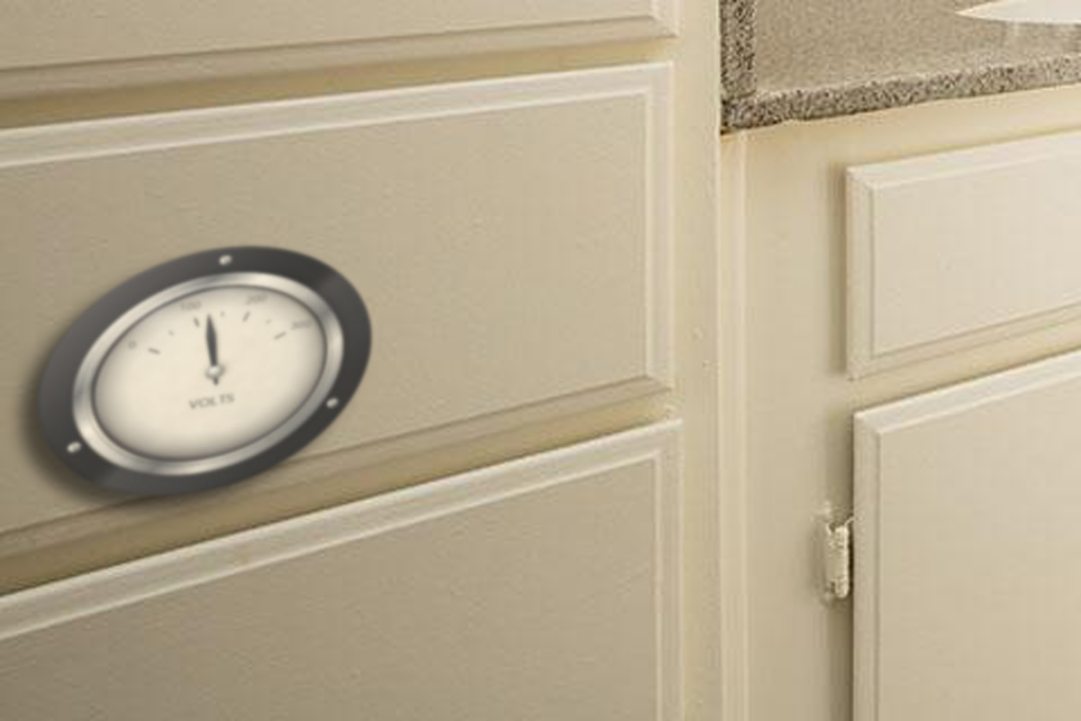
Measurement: 125 V
